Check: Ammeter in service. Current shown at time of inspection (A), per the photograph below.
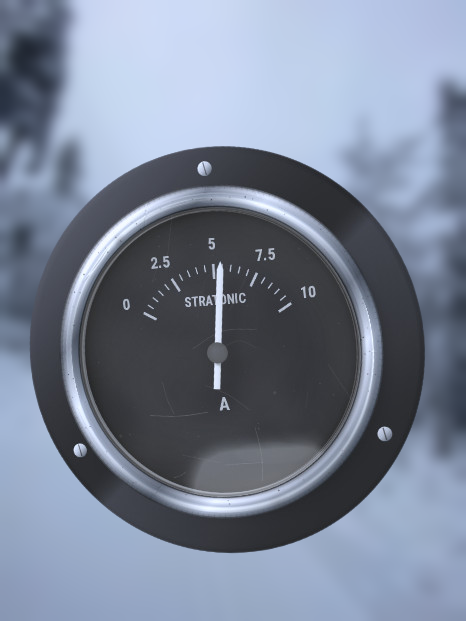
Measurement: 5.5 A
